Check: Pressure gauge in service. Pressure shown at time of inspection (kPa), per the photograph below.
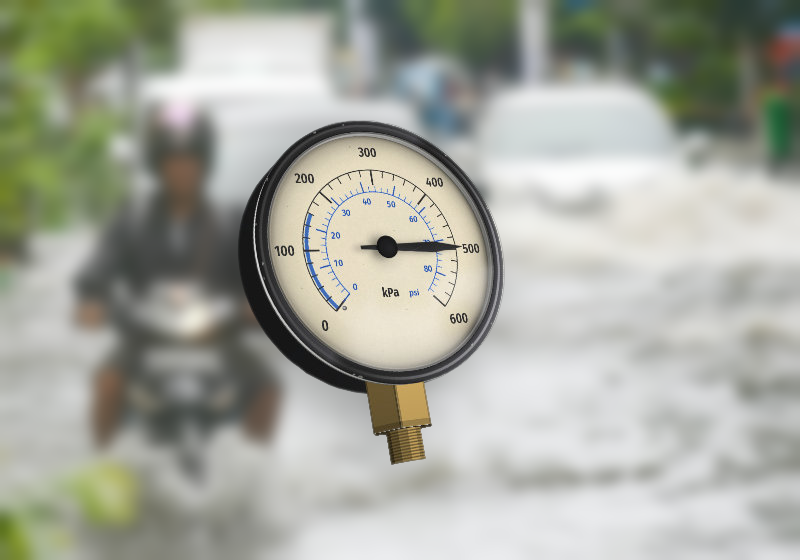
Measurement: 500 kPa
